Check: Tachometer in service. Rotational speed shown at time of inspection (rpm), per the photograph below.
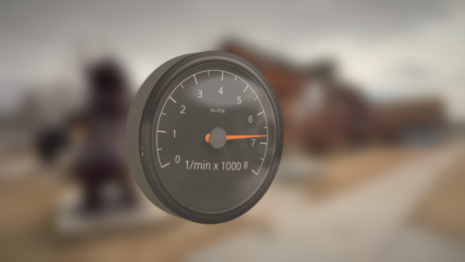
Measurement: 6750 rpm
